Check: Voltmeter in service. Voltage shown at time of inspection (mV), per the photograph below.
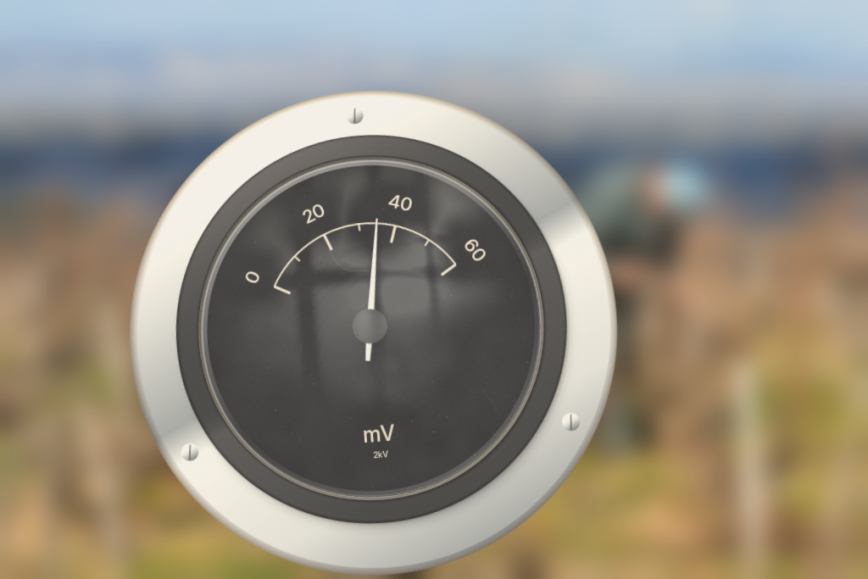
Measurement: 35 mV
